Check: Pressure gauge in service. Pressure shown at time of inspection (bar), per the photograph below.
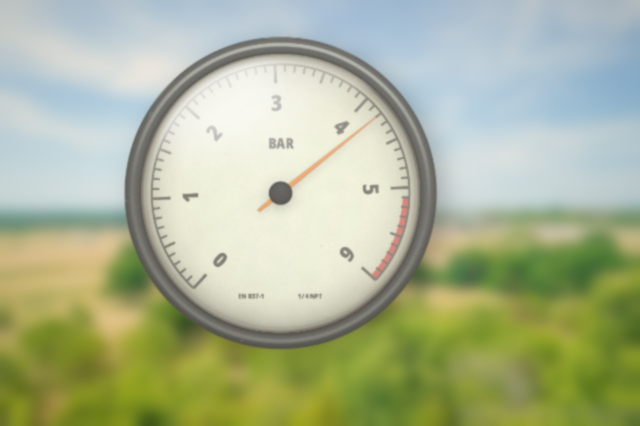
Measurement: 4.2 bar
